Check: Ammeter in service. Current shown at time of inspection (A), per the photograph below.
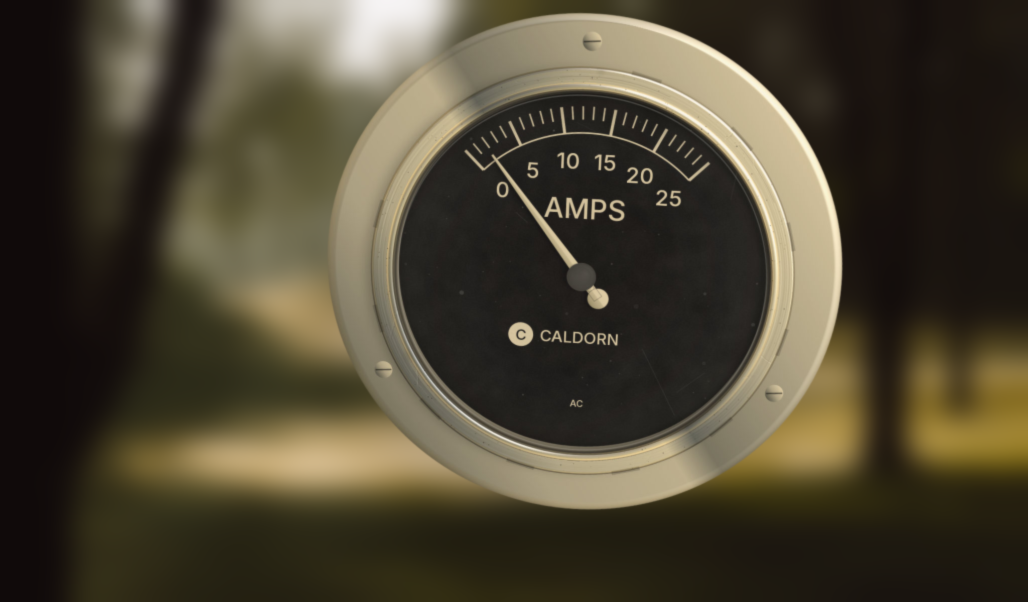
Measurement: 2 A
